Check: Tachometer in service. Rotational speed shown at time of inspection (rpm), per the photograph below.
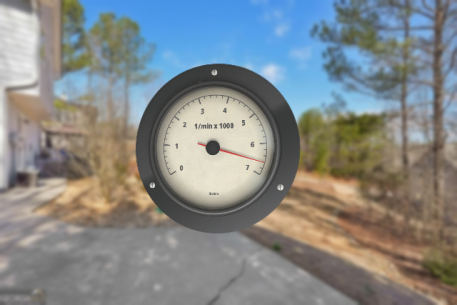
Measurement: 6600 rpm
